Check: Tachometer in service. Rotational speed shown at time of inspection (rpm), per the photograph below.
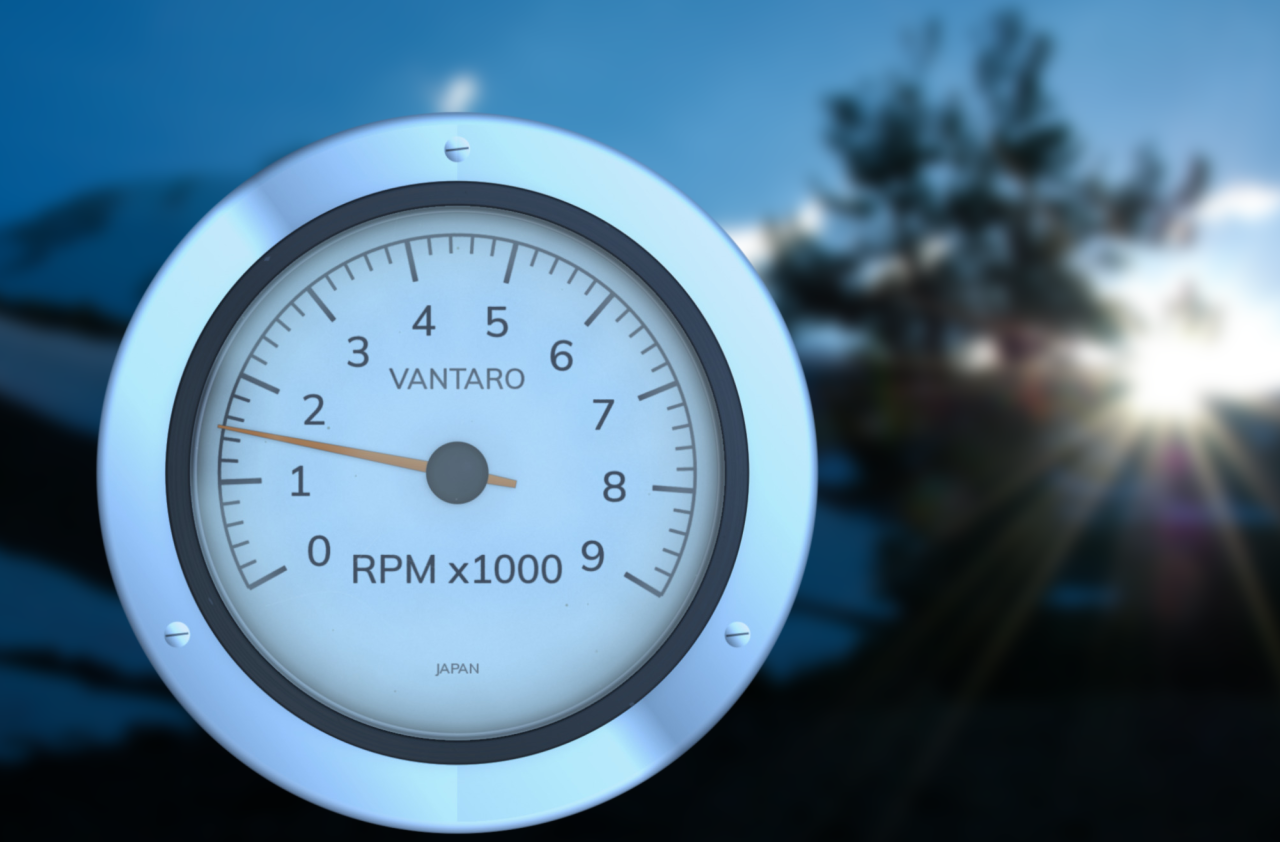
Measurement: 1500 rpm
